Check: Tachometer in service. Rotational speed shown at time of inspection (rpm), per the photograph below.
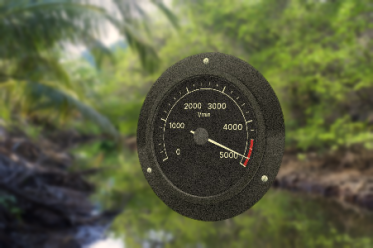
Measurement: 4800 rpm
